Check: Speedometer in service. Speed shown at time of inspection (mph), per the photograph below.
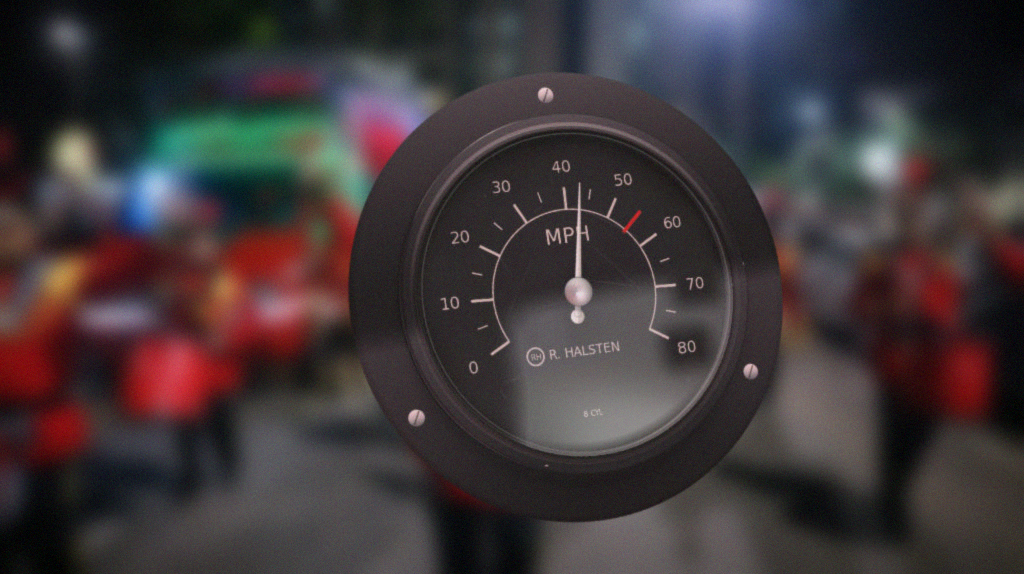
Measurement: 42.5 mph
